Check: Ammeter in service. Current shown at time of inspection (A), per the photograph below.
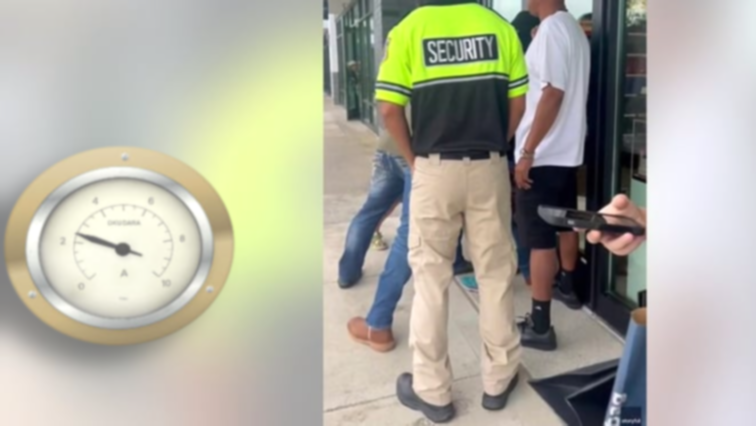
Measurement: 2.5 A
